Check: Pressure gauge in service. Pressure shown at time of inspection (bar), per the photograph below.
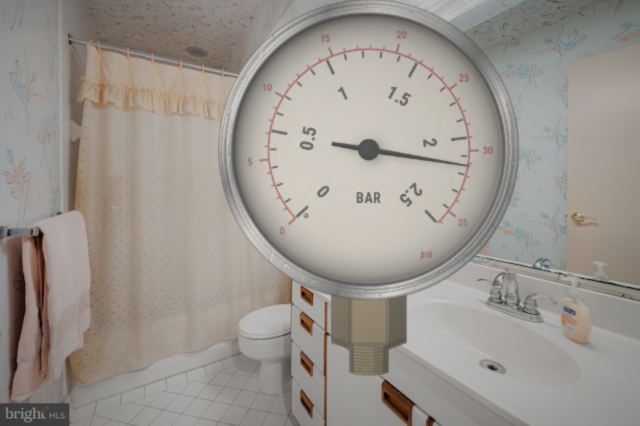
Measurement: 2.15 bar
